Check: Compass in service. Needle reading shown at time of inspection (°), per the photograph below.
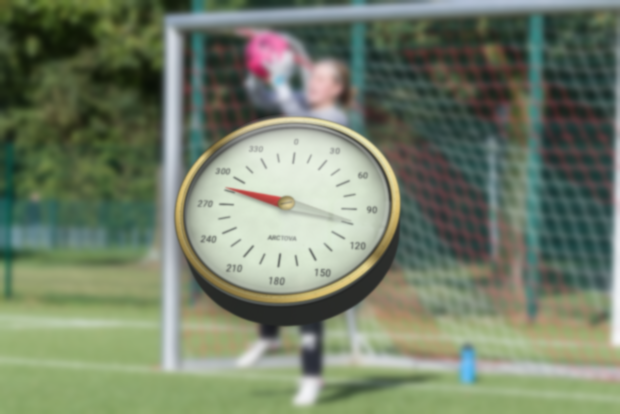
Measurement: 285 °
